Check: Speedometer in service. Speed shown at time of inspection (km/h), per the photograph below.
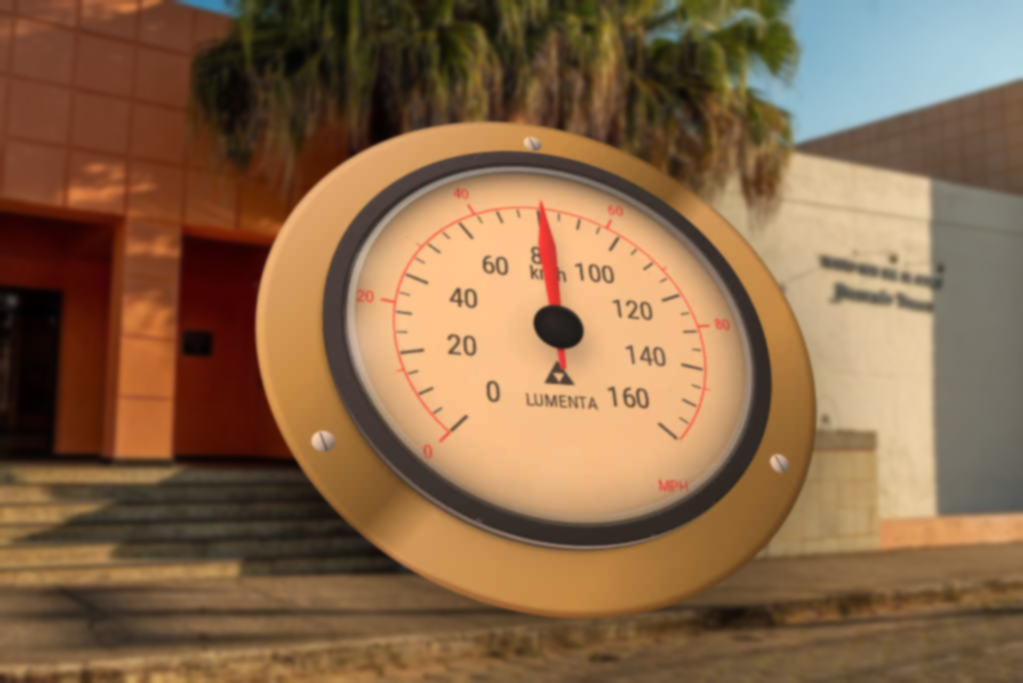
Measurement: 80 km/h
